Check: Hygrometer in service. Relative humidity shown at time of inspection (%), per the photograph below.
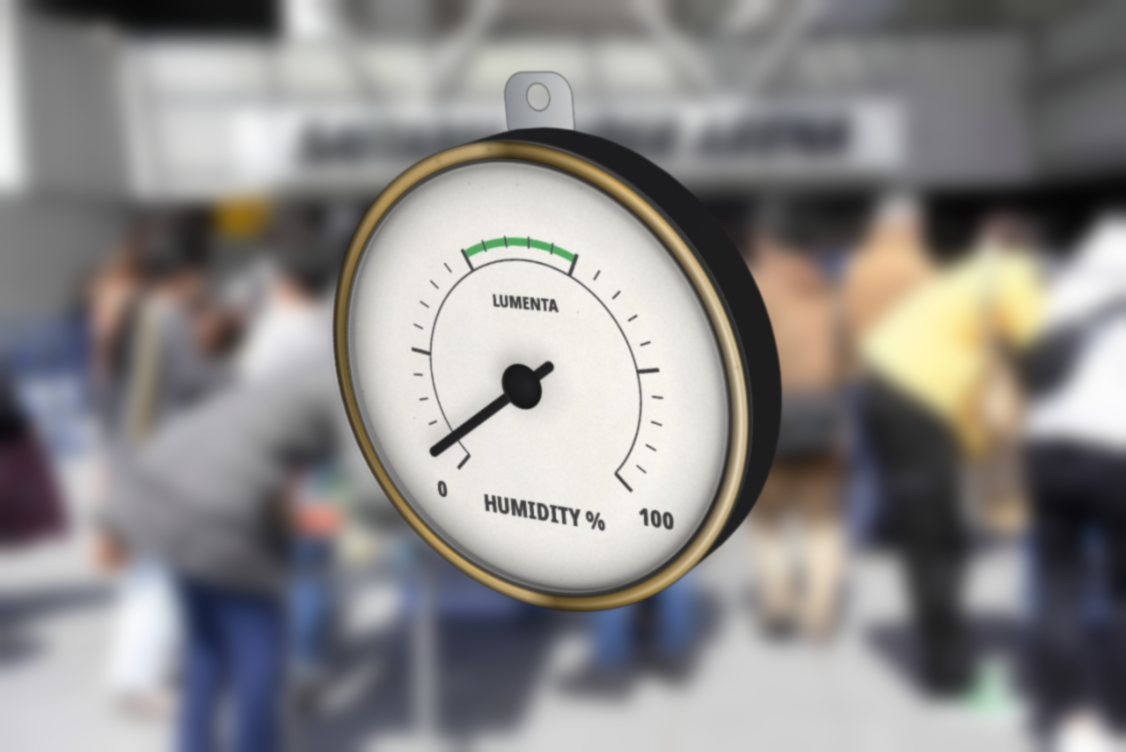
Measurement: 4 %
